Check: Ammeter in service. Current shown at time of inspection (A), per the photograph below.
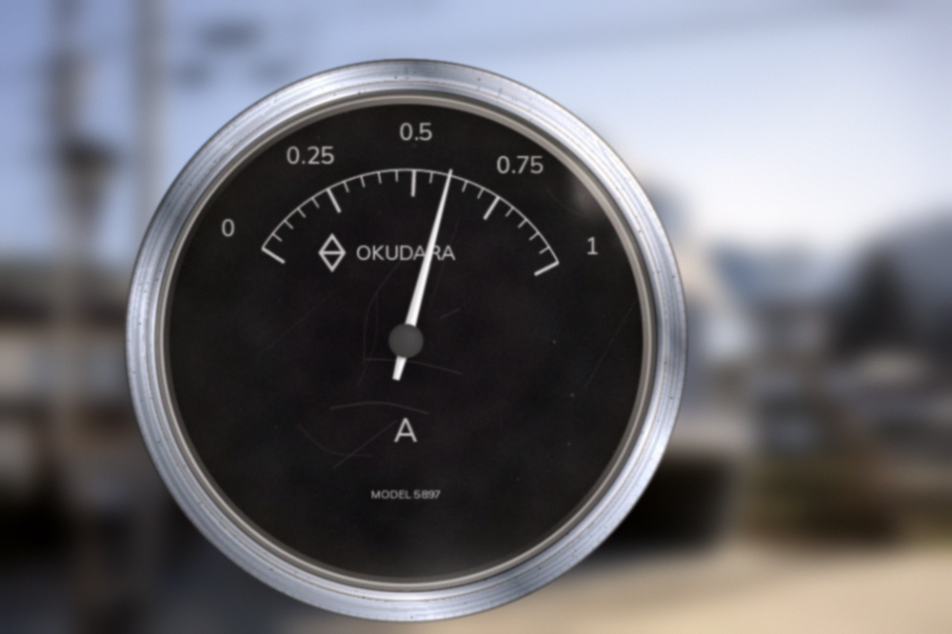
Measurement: 0.6 A
